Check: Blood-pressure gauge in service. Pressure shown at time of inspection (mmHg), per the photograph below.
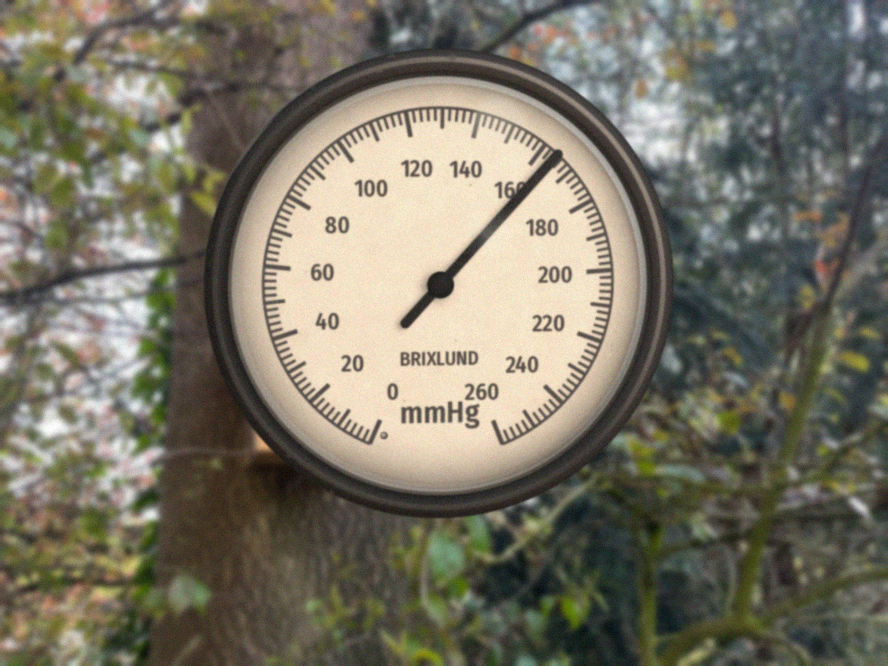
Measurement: 164 mmHg
